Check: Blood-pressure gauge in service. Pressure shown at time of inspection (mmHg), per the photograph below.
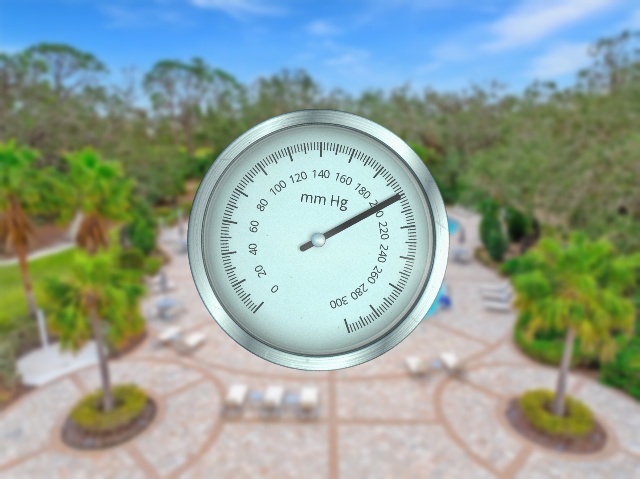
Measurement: 200 mmHg
